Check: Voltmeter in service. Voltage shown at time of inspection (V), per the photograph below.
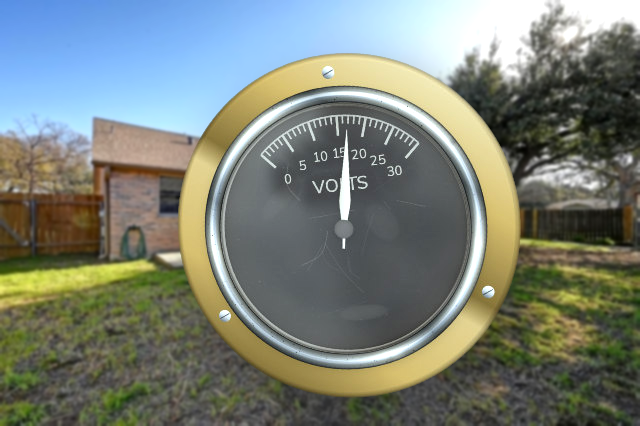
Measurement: 17 V
